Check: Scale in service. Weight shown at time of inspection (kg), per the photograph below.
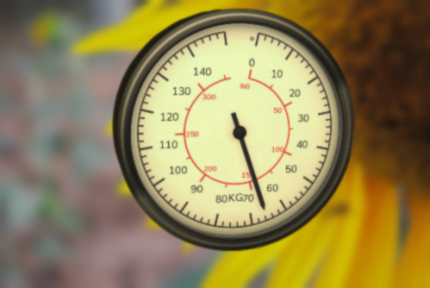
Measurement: 66 kg
